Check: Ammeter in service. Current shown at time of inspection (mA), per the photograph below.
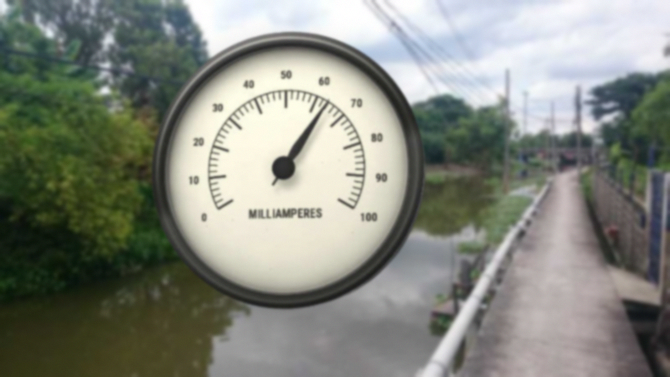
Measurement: 64 mA
